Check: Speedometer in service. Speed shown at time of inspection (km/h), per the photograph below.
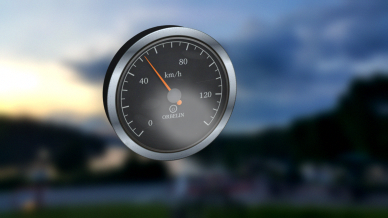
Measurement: 52.5 km/h
